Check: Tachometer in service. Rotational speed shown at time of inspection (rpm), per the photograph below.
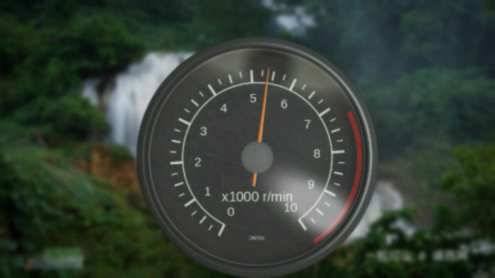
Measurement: 5375 rpm
